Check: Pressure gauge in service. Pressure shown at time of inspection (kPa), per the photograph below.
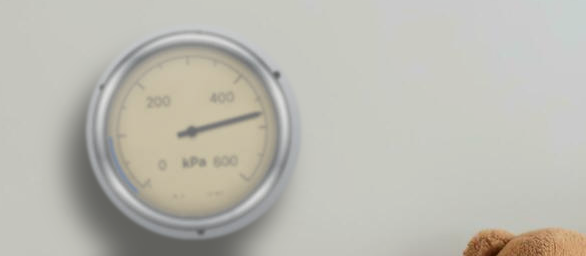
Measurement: 475 kPa
